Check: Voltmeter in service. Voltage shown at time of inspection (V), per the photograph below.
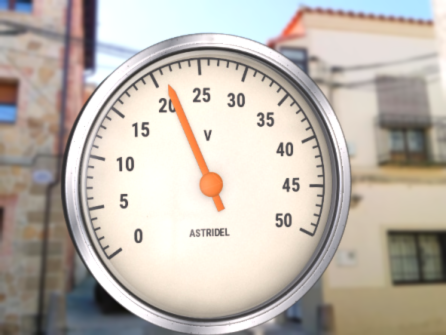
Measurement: 21 V
